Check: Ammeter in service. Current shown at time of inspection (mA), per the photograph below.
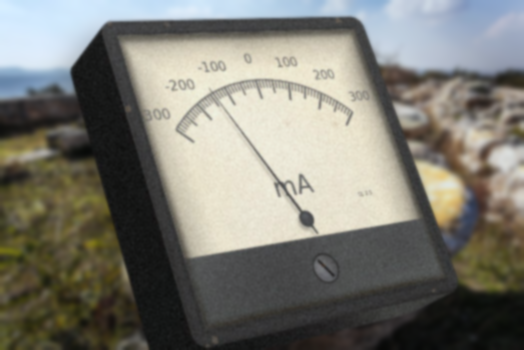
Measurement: -150 mA
